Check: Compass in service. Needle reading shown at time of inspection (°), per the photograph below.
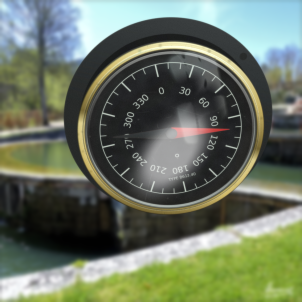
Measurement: 100 °
